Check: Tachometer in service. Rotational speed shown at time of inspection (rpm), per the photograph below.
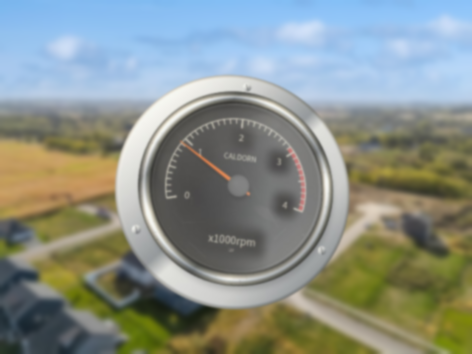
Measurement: 900 rpm
